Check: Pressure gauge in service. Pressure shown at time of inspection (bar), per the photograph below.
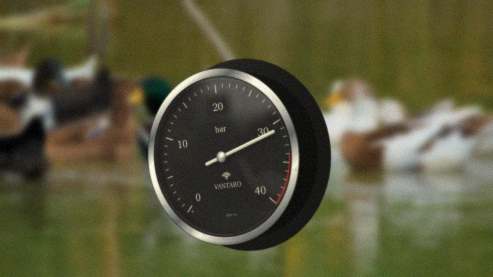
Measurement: 31 bar
